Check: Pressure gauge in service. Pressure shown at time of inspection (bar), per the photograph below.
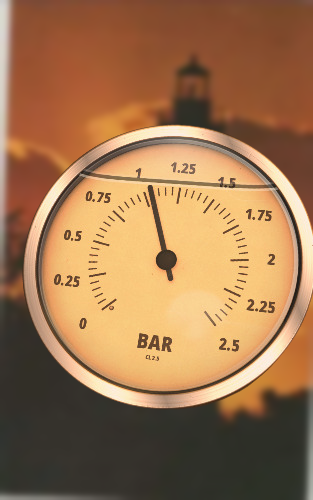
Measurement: 1.05 bar
